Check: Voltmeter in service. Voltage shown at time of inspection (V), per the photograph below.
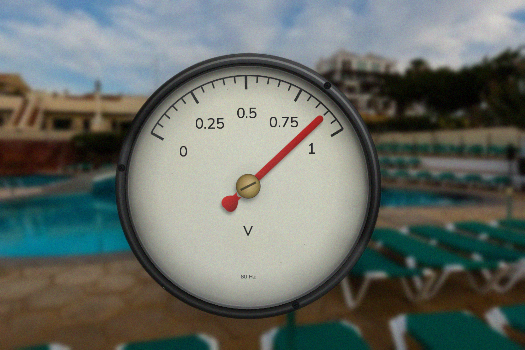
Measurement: 0.9 V
